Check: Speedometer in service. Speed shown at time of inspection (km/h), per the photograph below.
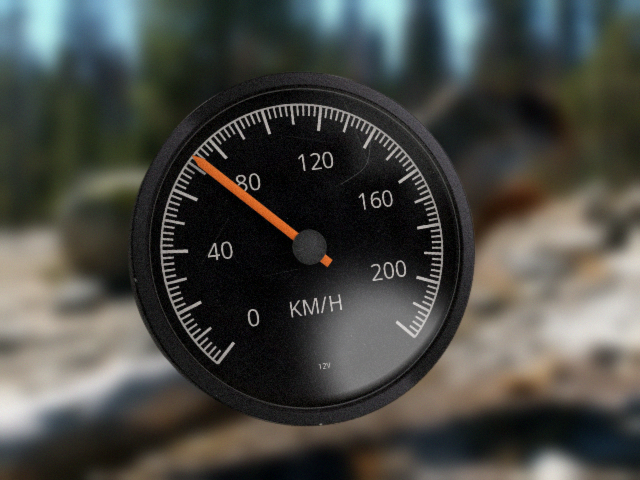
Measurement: 72 km/h
